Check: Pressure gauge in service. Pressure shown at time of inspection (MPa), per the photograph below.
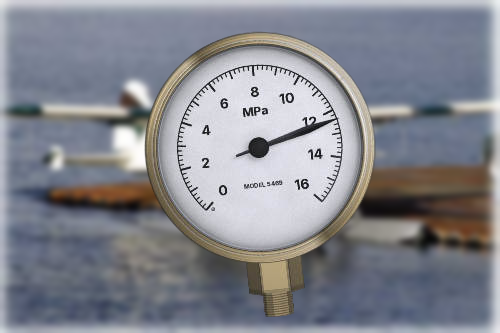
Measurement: 12.4 MPa
